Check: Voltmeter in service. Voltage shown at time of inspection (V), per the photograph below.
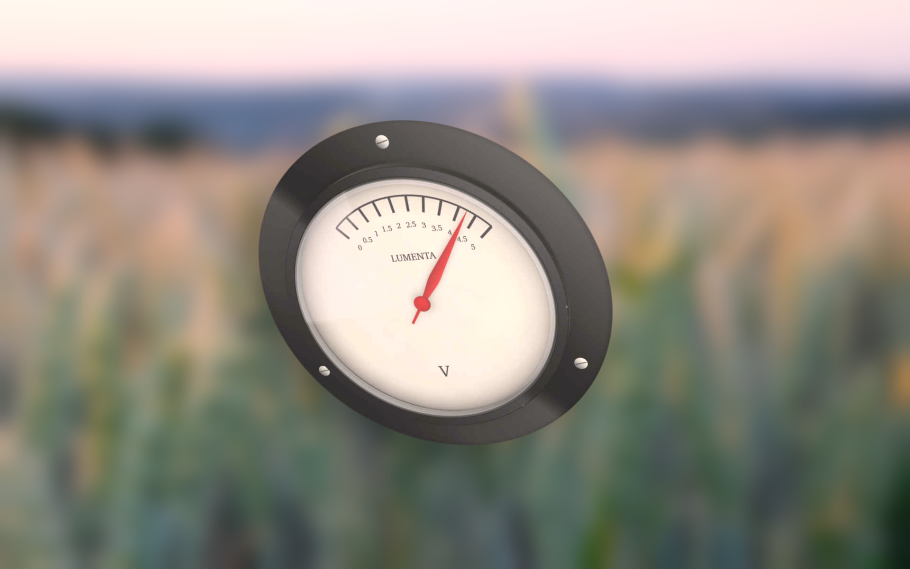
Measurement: 4.25 V
